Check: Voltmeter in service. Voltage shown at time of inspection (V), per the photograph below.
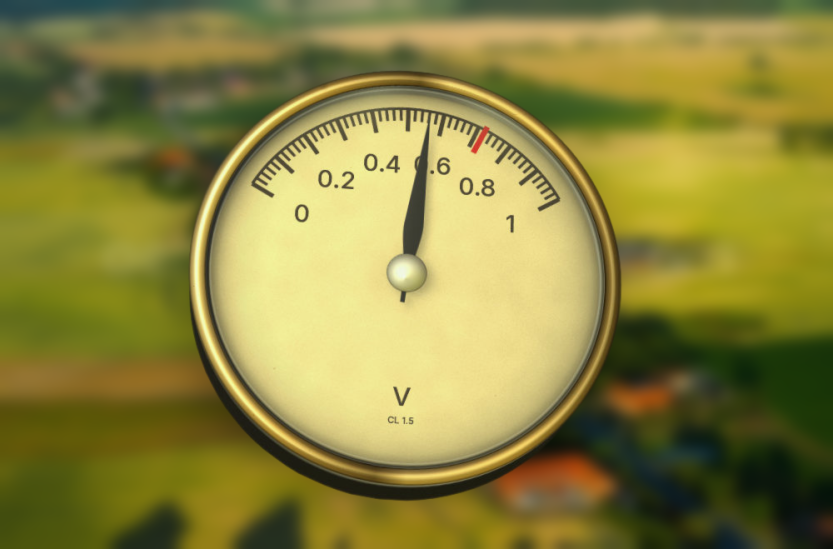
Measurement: 0.56 V
